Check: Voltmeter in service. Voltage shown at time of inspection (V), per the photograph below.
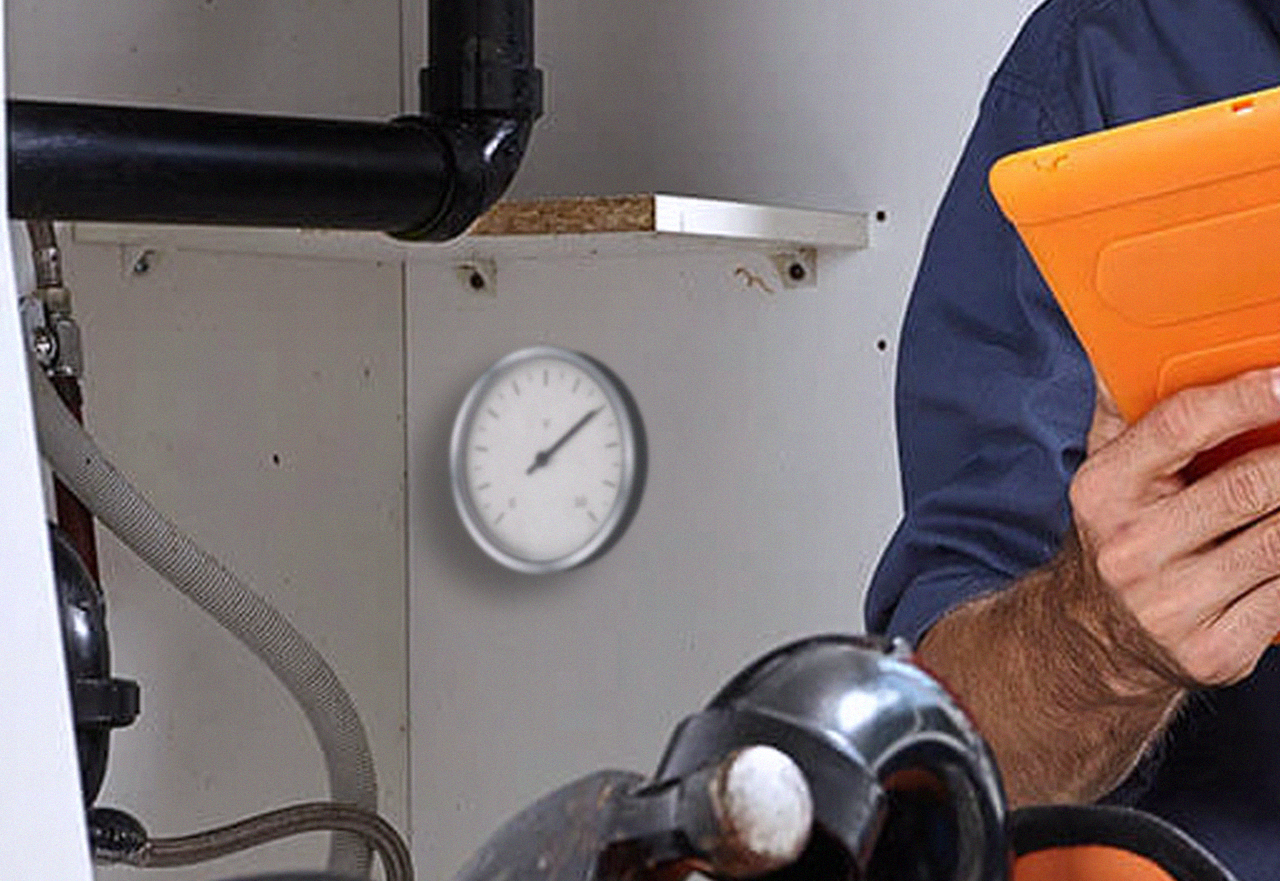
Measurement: 7 V
